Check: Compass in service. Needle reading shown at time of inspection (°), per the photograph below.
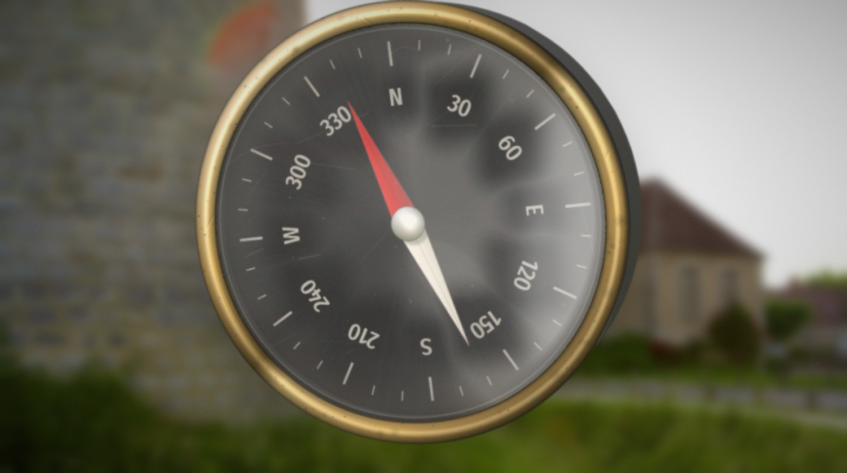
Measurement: 340 °
